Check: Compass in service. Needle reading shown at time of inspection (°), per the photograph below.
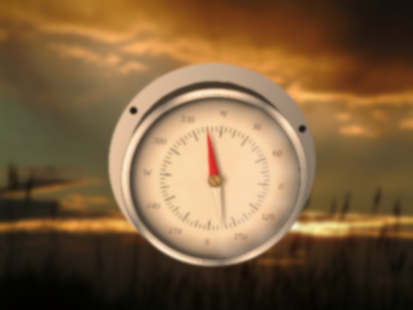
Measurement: 345 °
